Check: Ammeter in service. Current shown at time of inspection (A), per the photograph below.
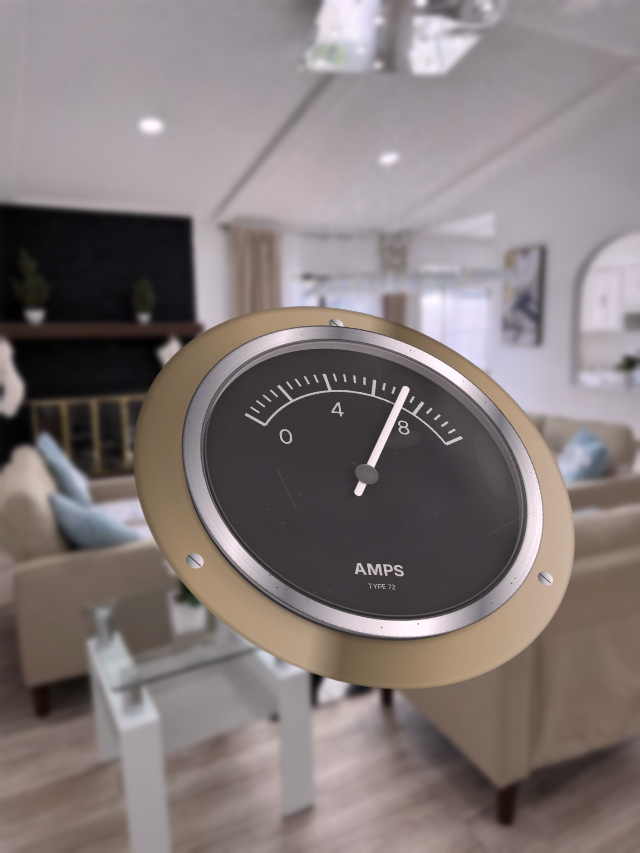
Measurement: 7.2 A
